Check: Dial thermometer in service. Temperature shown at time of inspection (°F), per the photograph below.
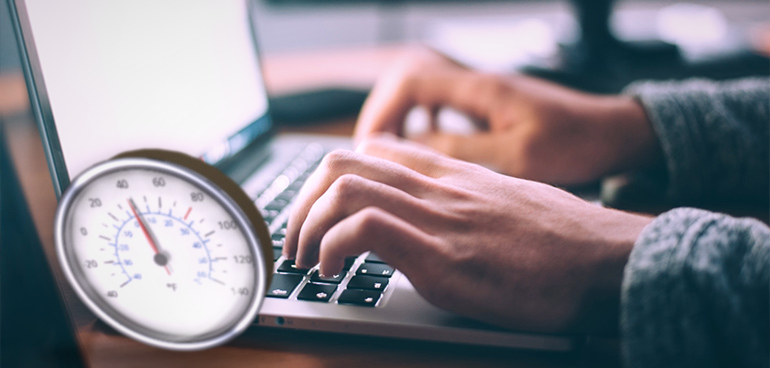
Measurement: 40 °F
